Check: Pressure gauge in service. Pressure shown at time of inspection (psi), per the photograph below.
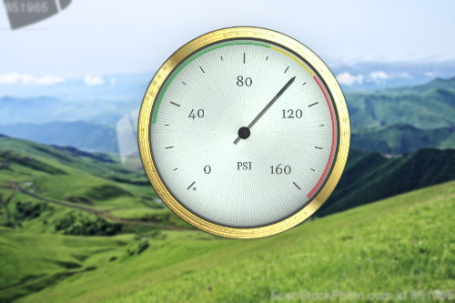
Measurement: 105 psi
